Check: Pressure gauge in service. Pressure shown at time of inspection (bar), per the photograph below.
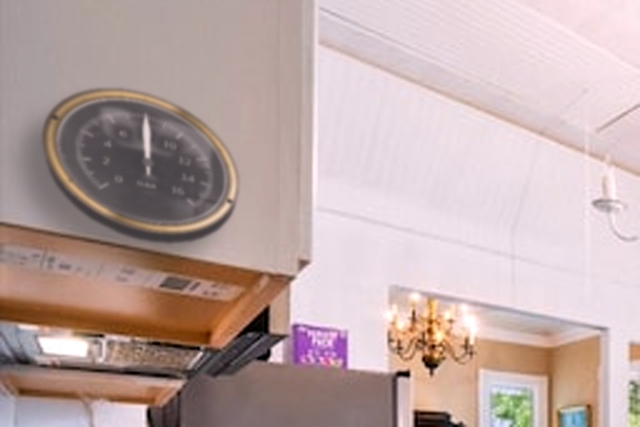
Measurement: 8 bar
